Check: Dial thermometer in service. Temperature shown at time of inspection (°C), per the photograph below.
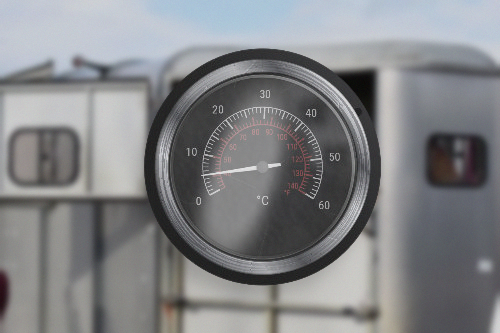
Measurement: 5 °C
